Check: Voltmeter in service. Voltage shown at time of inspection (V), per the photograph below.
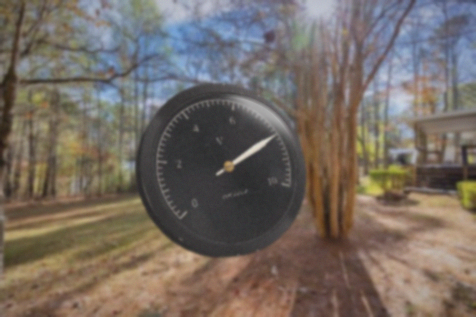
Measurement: 8 V
